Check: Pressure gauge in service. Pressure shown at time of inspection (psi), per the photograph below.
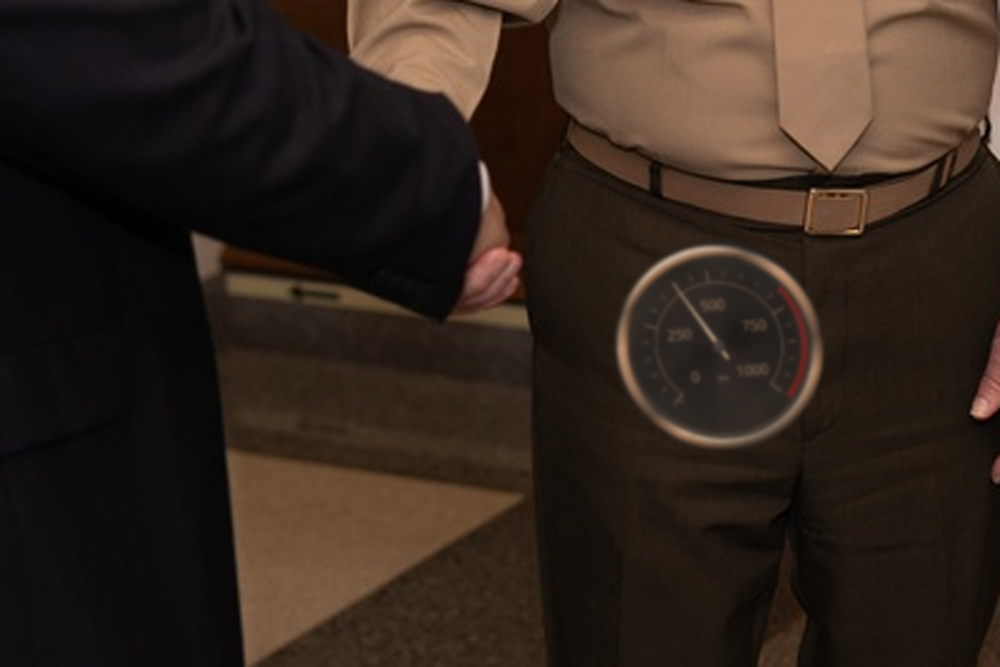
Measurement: 400 psi
